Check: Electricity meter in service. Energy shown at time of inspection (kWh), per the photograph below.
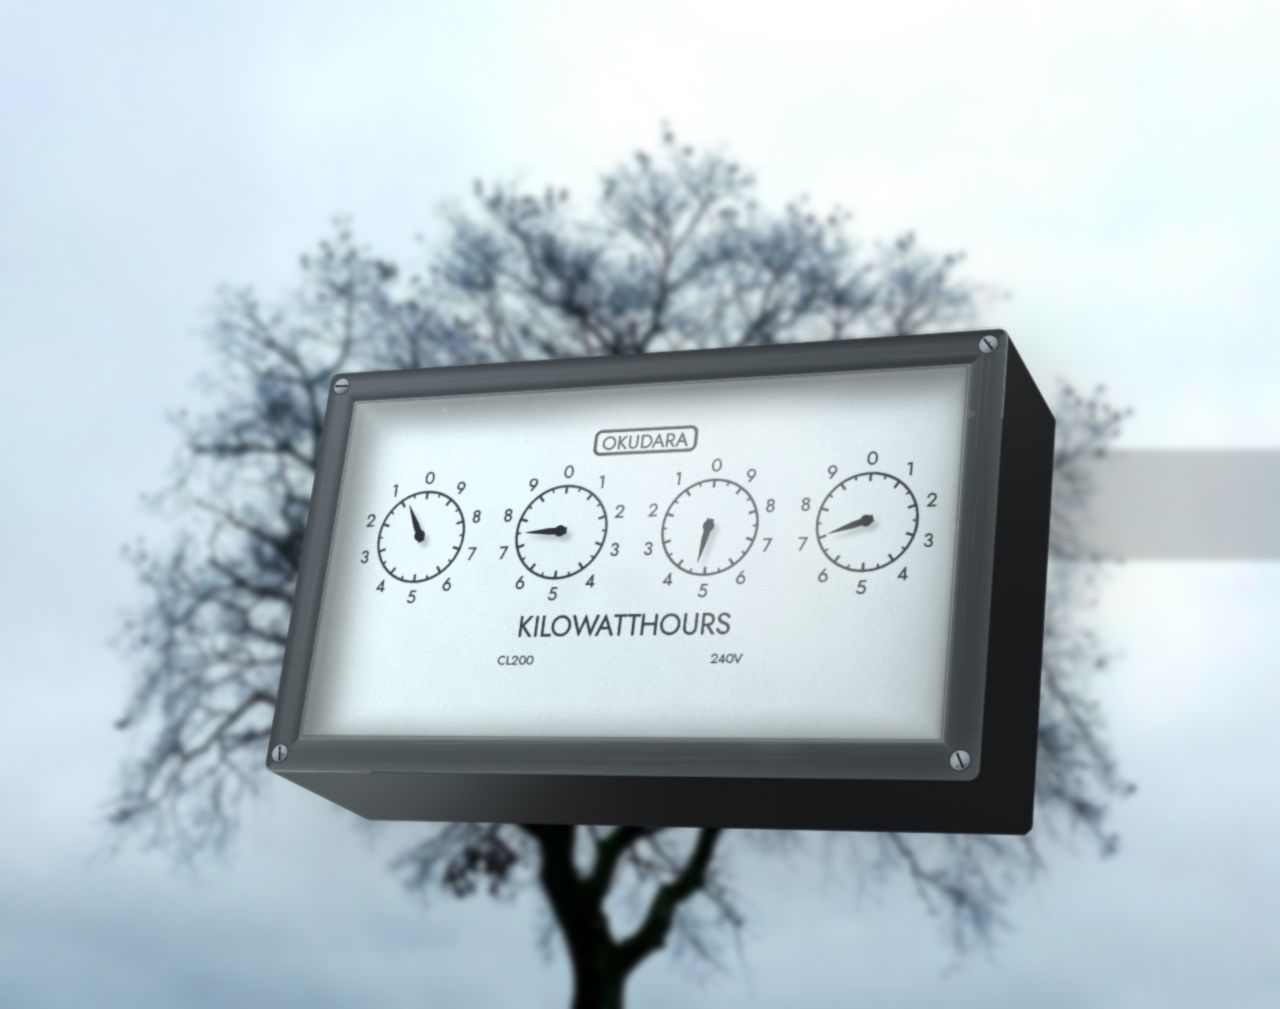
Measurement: 747 kWh
